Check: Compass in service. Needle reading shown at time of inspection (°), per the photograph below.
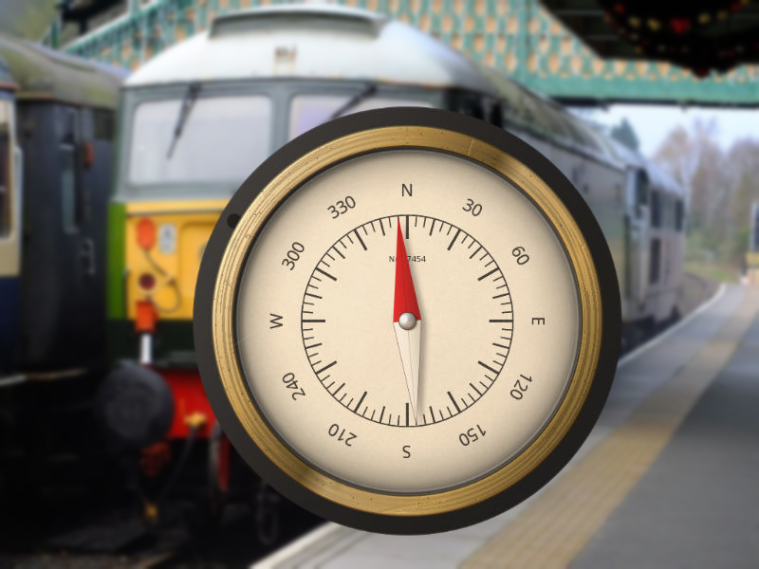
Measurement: 355 °
